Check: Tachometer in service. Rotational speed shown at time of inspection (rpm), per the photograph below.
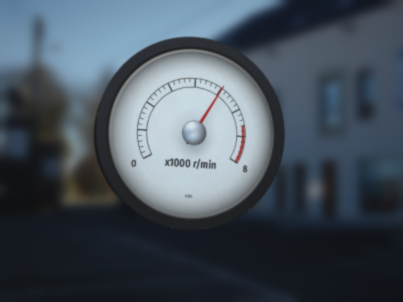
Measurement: 5000 rpm
